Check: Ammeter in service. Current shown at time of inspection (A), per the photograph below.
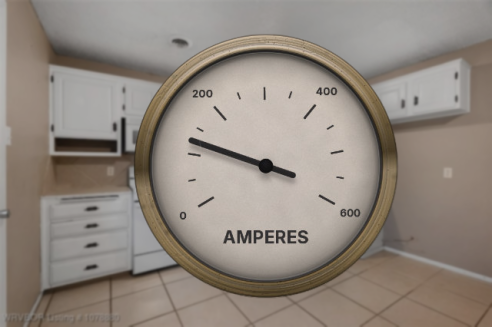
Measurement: 125 A
